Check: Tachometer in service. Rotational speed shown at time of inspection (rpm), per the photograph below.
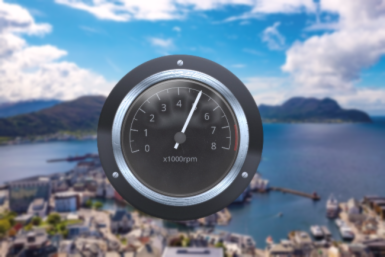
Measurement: 5000 rpm
